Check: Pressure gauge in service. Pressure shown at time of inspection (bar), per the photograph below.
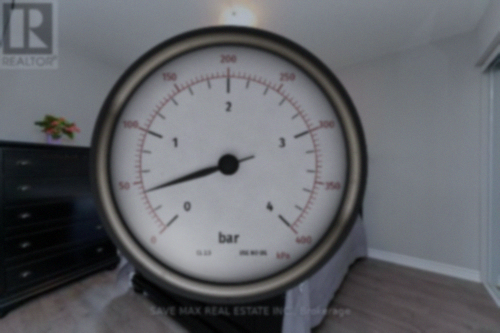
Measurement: 0.4 bar
